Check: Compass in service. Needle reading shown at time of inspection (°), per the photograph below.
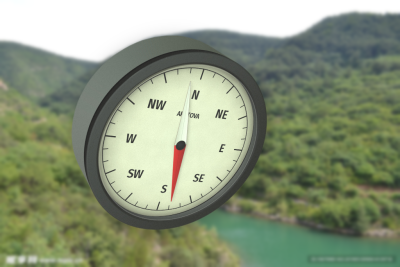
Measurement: 170 °
